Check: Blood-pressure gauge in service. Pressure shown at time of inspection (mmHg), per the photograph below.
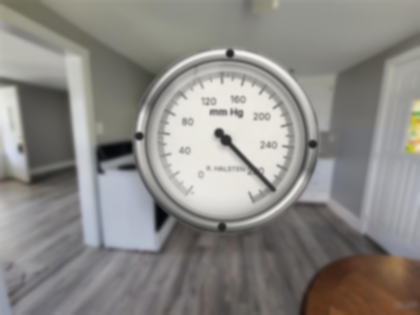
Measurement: 280 mmHg
